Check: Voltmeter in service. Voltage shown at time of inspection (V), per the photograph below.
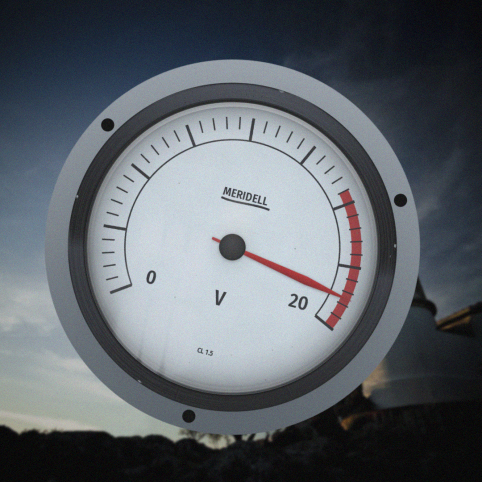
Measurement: 18.75 V
